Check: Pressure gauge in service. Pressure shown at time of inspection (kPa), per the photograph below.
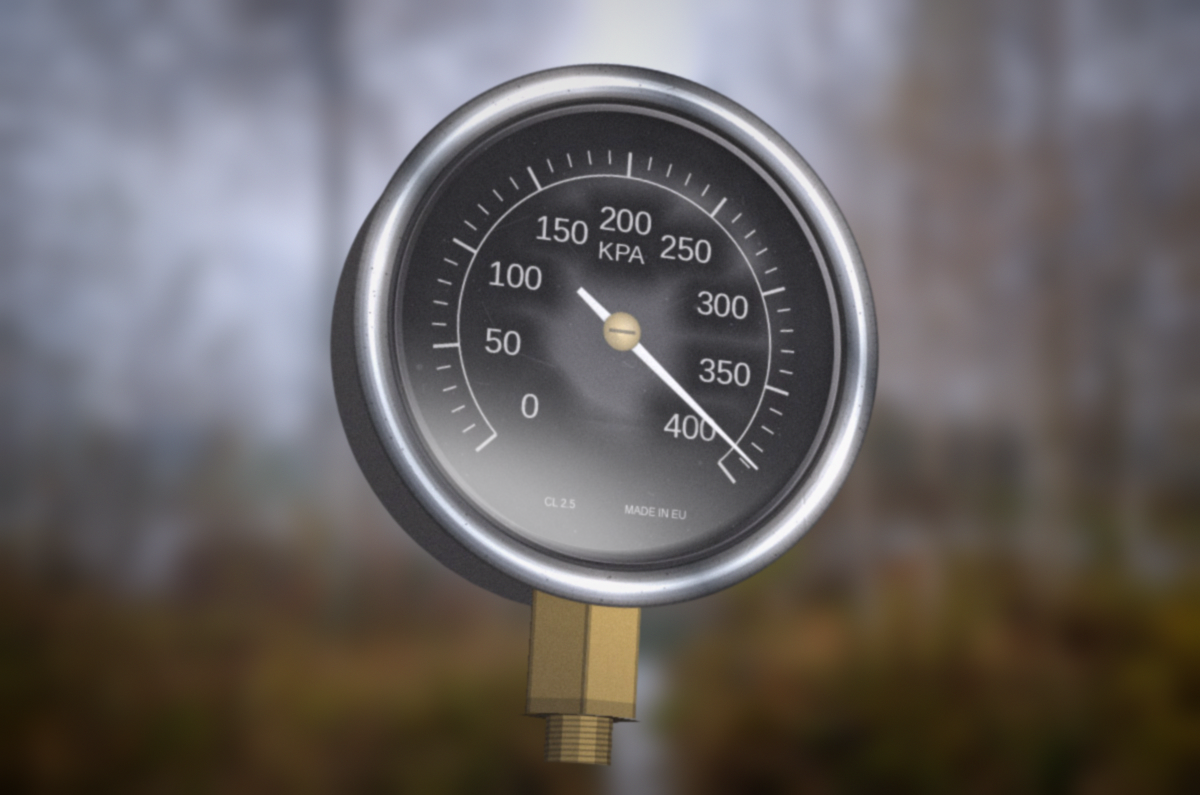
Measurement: 390 kPa
